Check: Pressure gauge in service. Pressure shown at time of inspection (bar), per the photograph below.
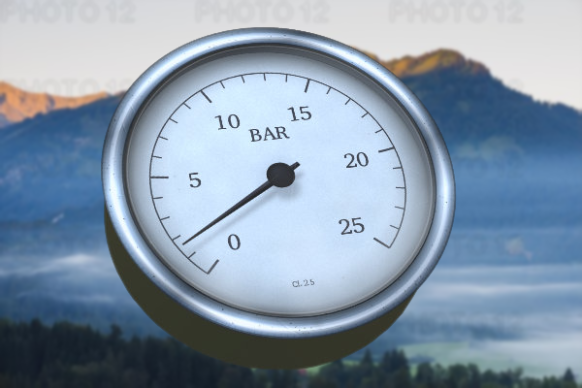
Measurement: 1.5 bar
